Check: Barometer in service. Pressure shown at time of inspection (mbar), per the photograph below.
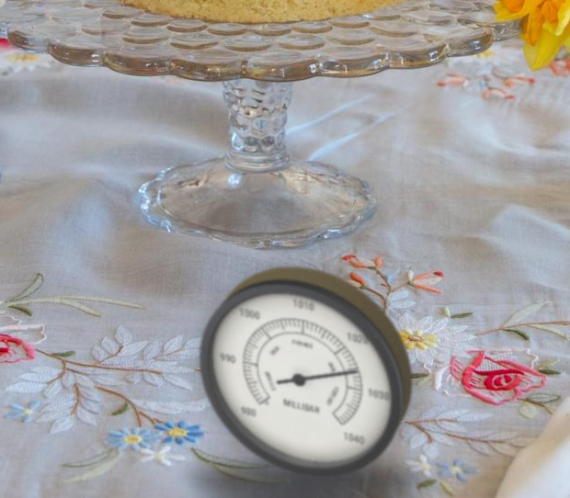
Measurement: 1025 mbar
